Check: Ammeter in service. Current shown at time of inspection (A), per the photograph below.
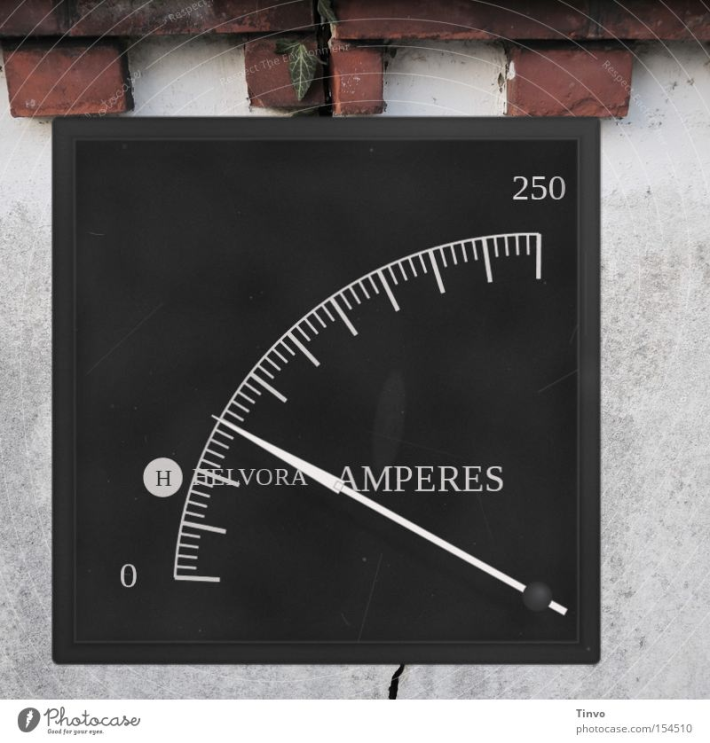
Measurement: 75 A
